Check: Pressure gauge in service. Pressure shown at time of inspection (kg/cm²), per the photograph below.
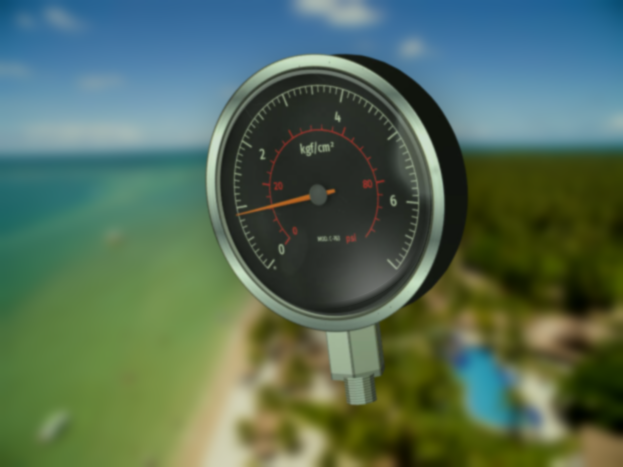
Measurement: 0.9 kg/cm²
